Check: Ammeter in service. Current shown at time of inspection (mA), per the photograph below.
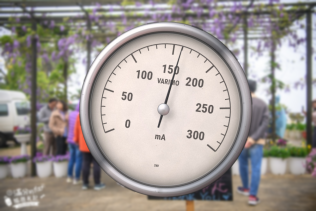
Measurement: 160 mA
